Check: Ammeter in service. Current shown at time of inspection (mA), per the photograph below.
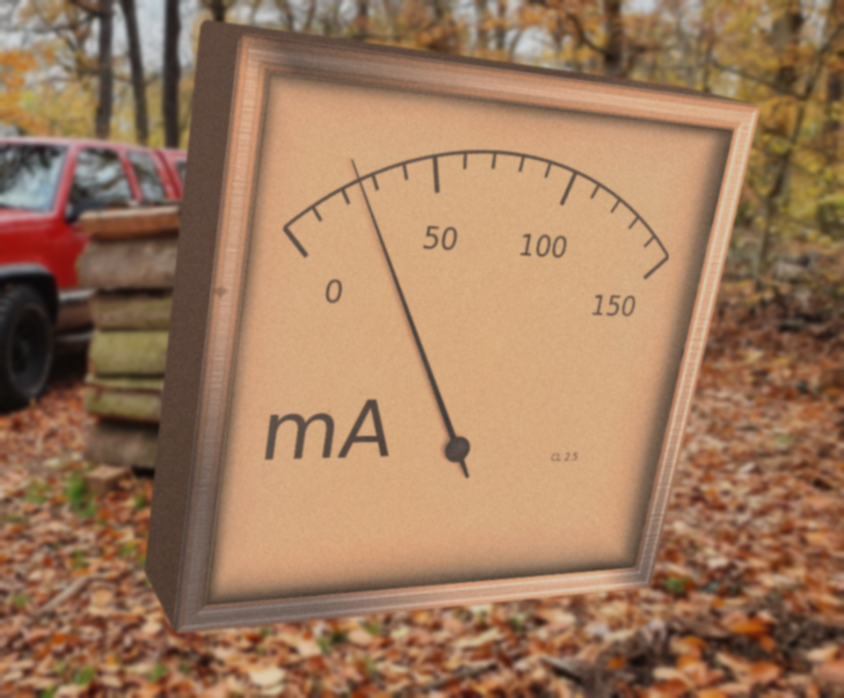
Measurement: 25 mA
